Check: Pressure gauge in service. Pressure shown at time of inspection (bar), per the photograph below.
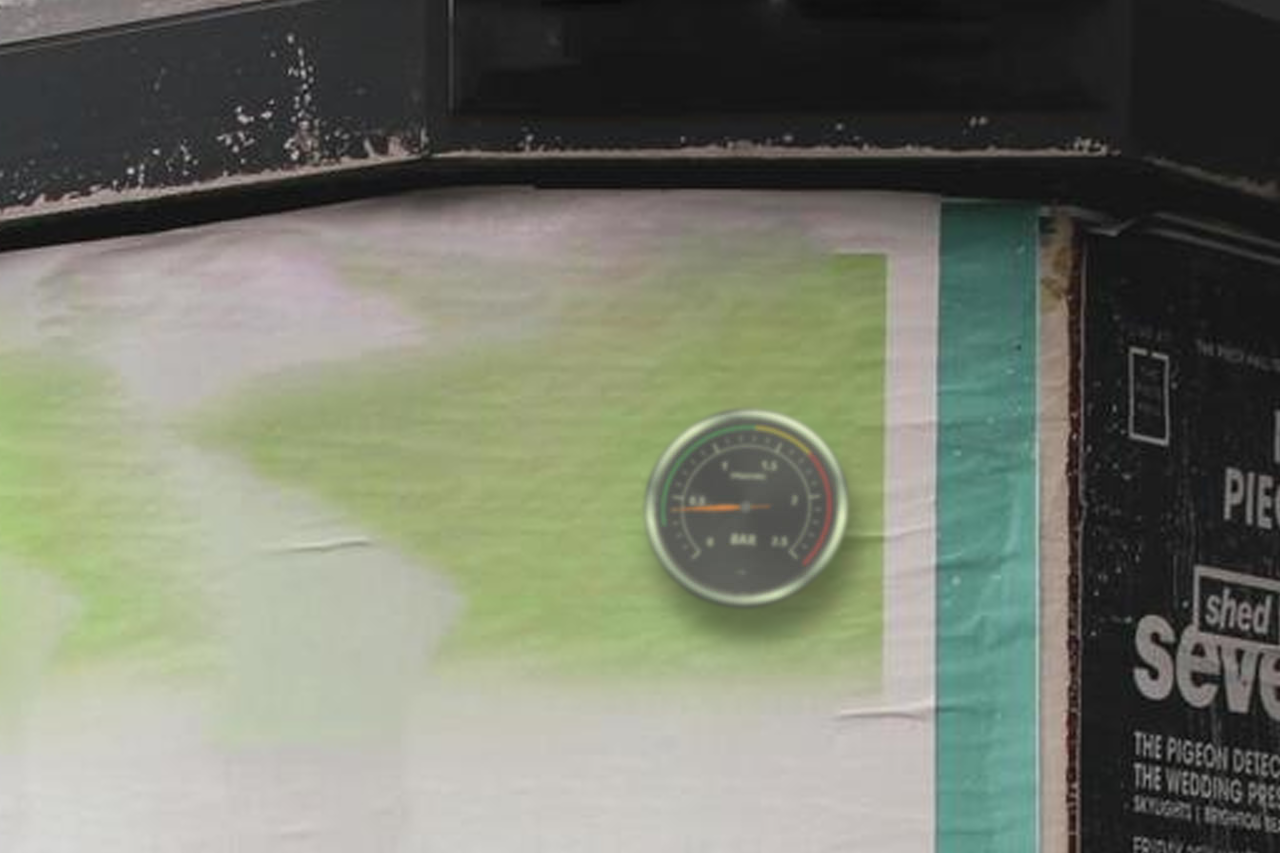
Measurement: 0.4 bar
